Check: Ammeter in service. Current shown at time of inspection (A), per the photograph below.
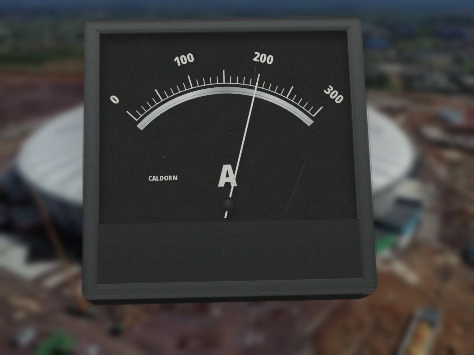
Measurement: 200 A
